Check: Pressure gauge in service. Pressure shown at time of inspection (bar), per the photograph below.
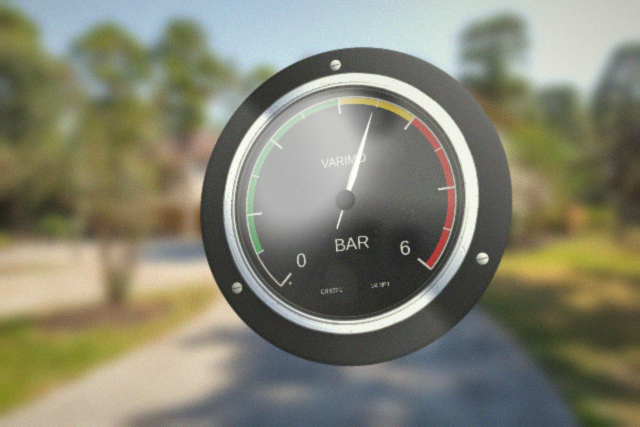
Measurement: 3.5 bar
